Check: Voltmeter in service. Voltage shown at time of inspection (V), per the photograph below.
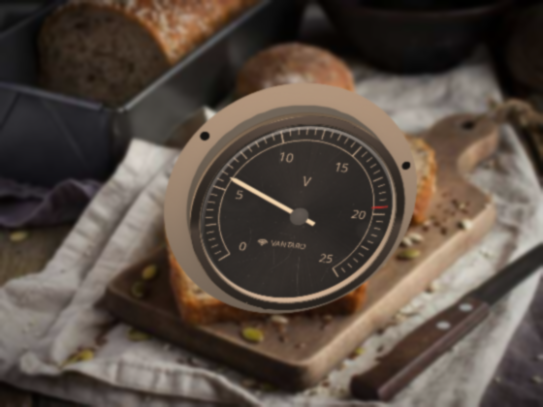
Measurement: 6 V
